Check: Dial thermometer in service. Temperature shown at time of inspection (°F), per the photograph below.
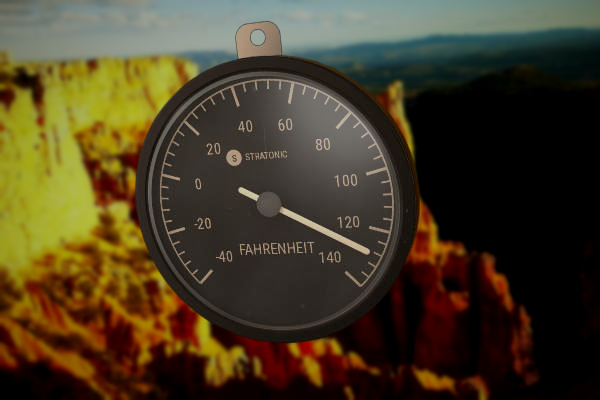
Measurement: 128 °F
